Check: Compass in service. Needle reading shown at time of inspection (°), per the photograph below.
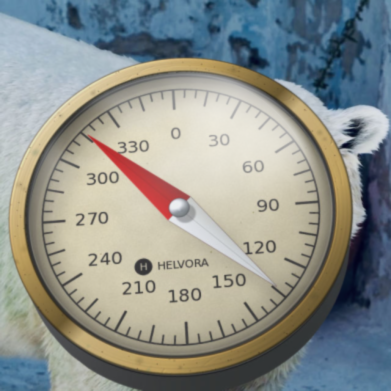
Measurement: 315 °
